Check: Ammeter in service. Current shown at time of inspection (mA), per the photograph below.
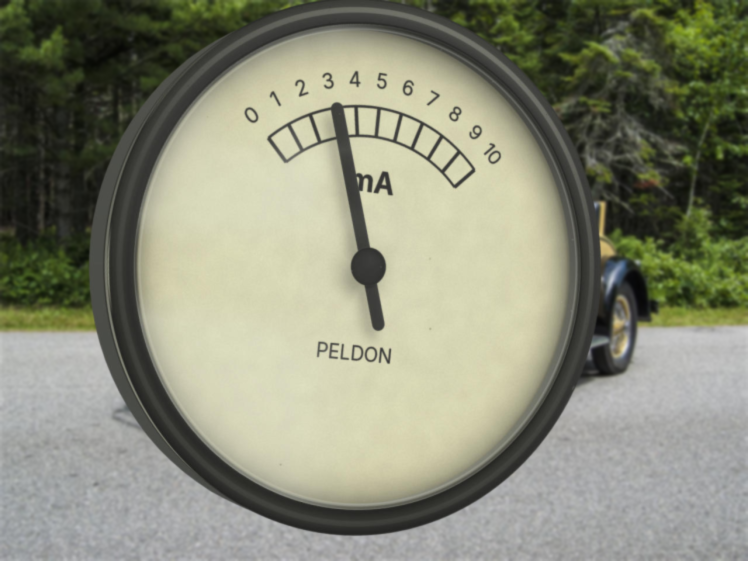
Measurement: 3 mA
